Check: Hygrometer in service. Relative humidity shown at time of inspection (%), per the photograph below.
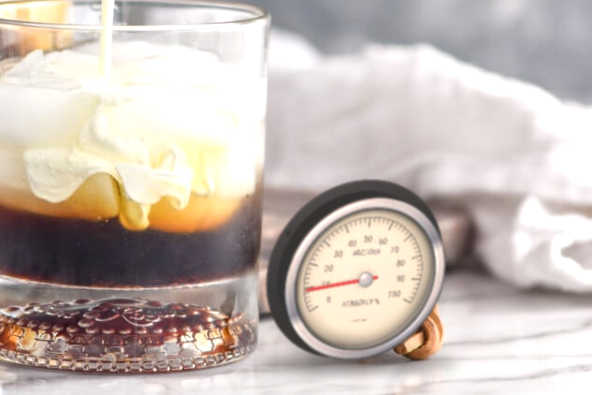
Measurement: 10 %
